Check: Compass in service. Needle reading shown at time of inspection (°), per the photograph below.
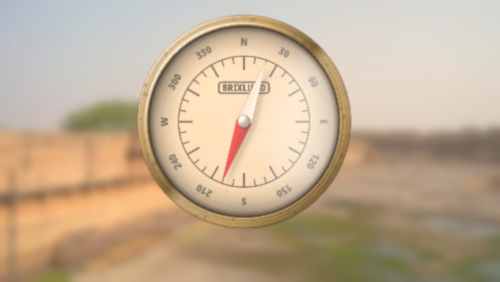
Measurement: 200 °
